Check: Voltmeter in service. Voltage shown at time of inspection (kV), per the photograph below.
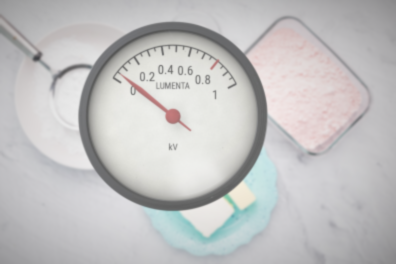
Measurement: 0.05 kV
